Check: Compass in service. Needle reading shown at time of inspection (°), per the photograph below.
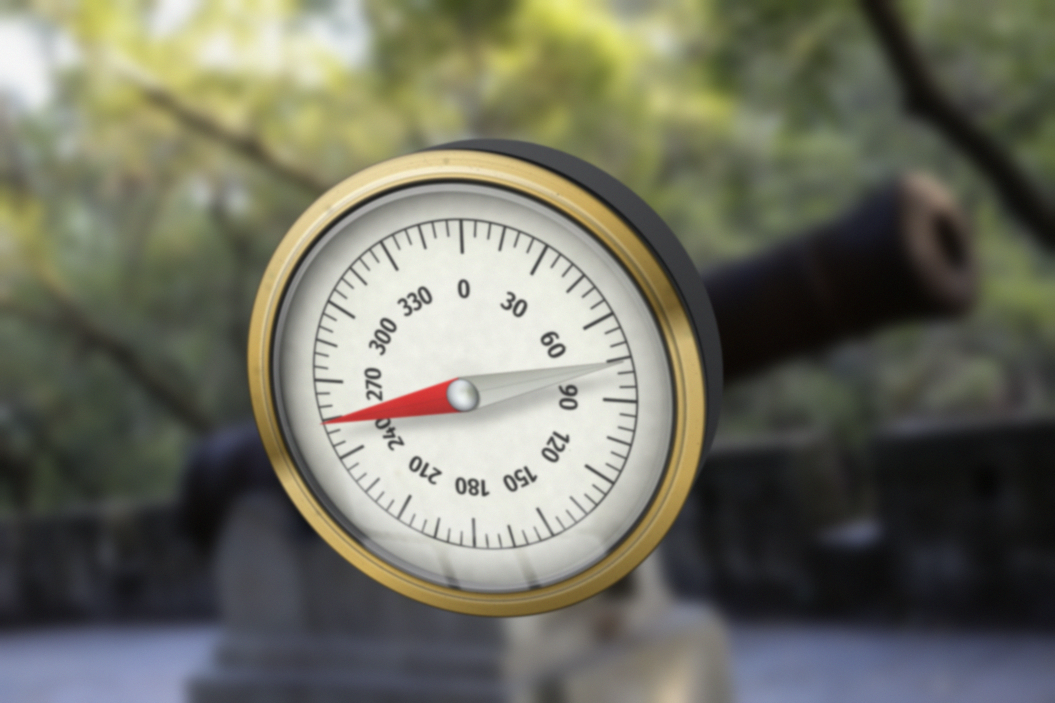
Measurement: 255 °
